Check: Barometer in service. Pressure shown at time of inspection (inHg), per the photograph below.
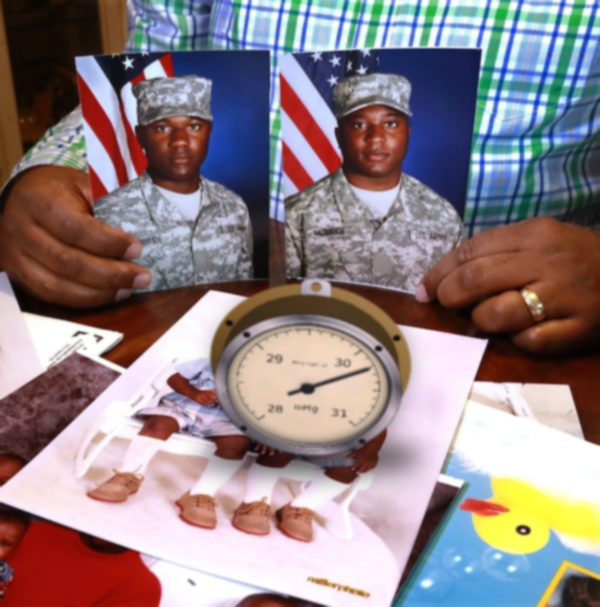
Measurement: 30.2 inHg
